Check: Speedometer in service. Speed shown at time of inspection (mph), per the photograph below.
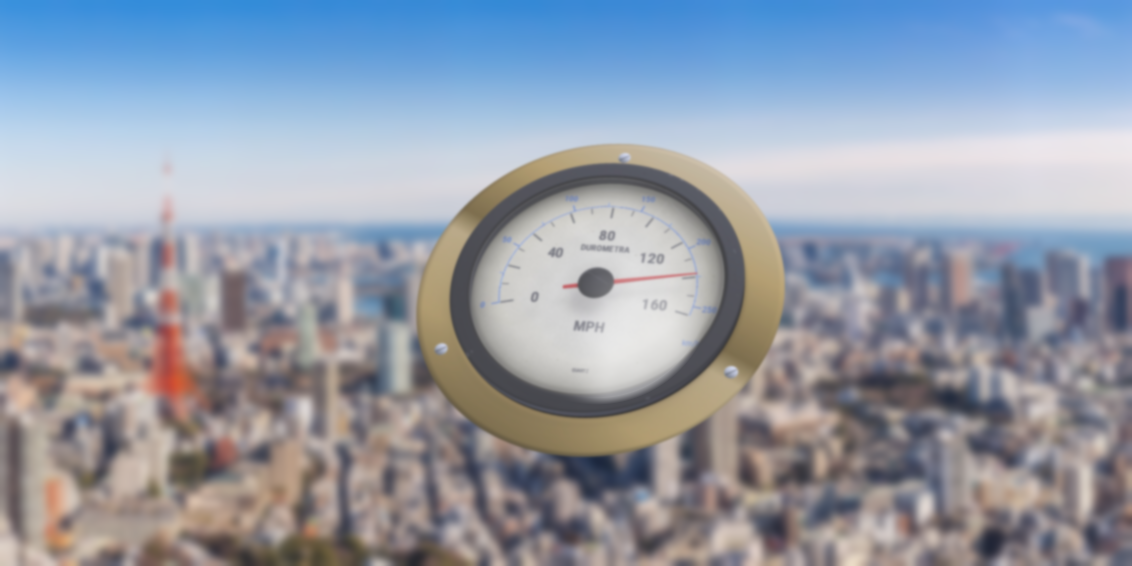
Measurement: 140 mph
